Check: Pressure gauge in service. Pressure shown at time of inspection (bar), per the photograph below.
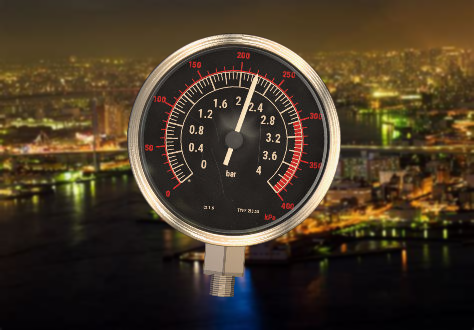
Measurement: 2.2 bar
